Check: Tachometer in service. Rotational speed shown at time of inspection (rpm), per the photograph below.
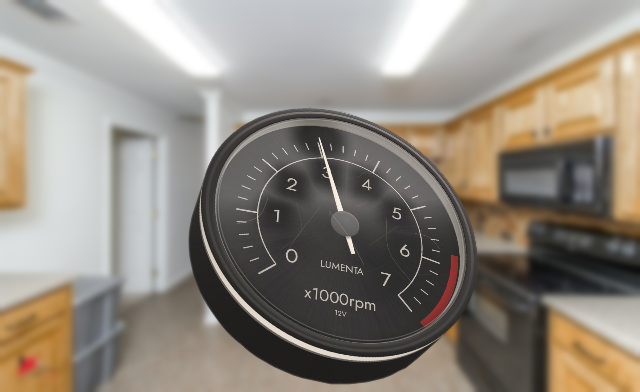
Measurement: 3000 rpm
